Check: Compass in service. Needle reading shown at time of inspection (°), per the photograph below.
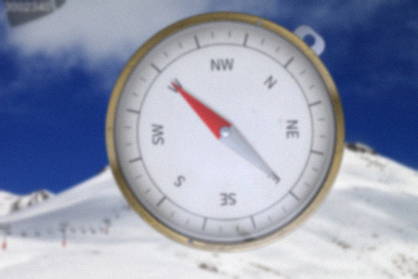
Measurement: 270 °
